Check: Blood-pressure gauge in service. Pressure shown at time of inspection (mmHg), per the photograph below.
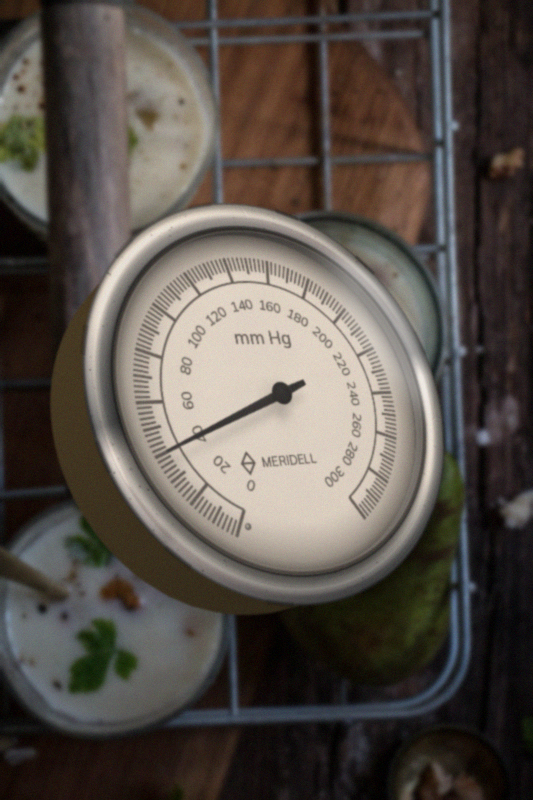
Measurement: 40 mmHg
